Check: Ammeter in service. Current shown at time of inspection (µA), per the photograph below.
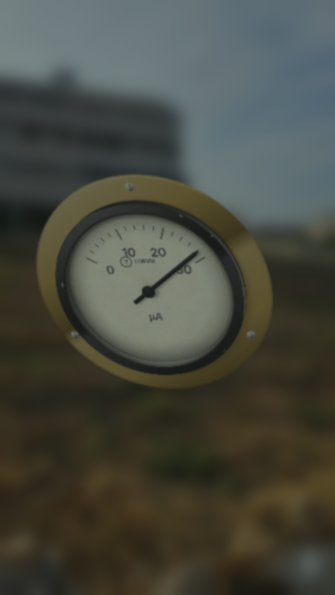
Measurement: 28 µA
